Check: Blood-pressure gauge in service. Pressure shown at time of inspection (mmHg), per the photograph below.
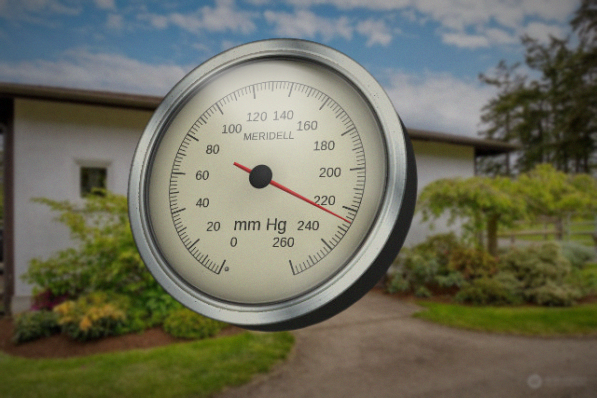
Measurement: 226 mmHg
